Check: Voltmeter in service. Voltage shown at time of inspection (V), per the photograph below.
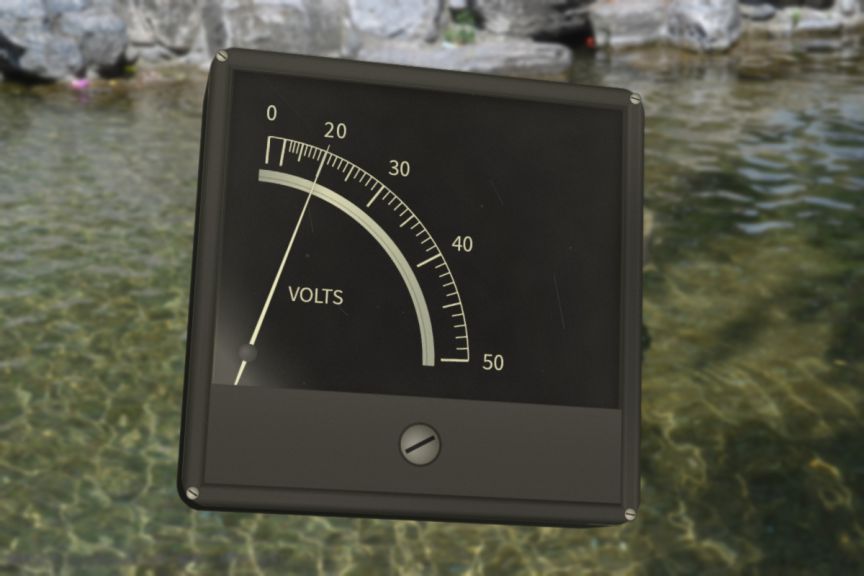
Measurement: 20 V
